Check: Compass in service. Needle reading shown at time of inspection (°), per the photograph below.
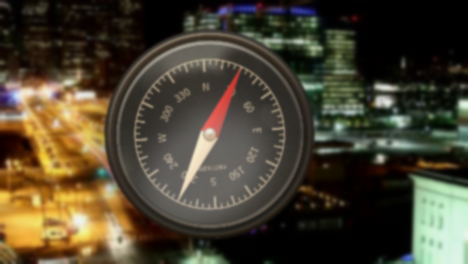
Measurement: 30 °
